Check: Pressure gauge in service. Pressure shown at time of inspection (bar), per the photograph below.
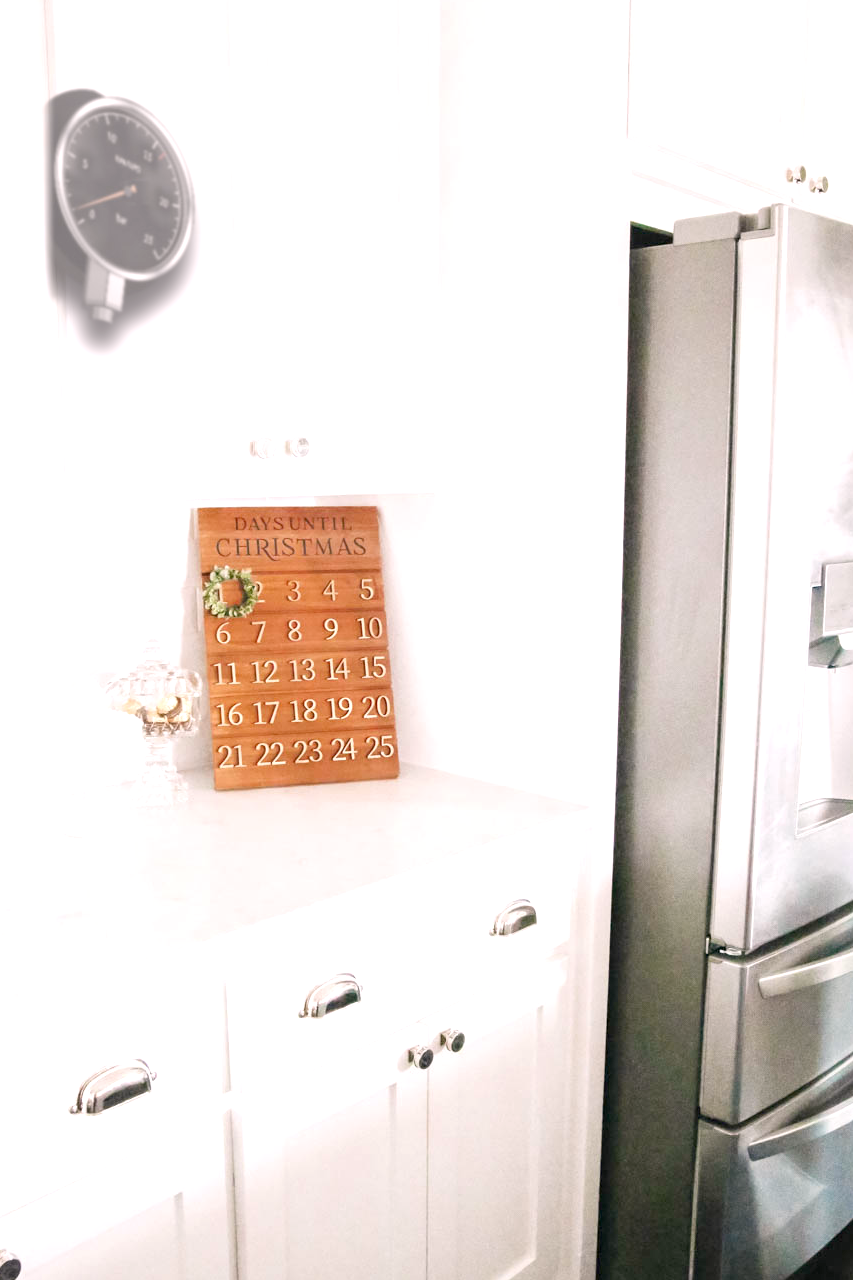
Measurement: 1 bar
